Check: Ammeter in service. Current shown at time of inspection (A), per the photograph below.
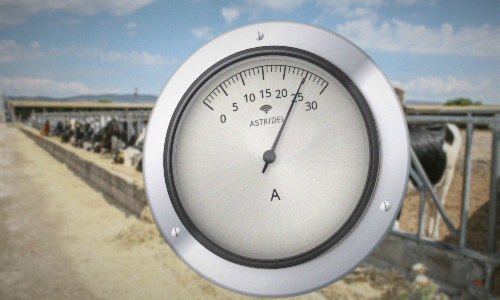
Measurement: 25 A
